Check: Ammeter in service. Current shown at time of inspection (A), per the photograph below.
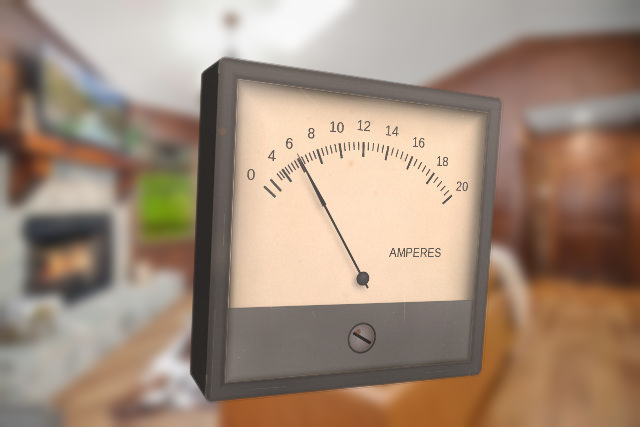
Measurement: 6 A
